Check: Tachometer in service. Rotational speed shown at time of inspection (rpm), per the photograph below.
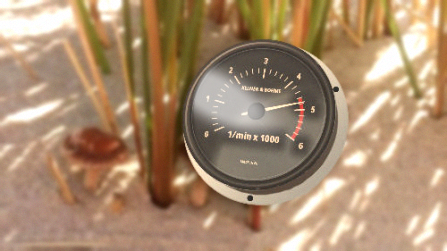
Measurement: 4800 rpm
